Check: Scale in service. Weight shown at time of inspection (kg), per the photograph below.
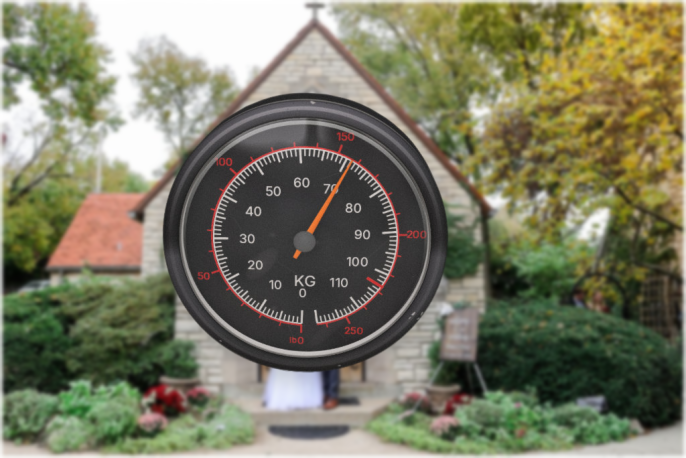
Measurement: 71 kg
